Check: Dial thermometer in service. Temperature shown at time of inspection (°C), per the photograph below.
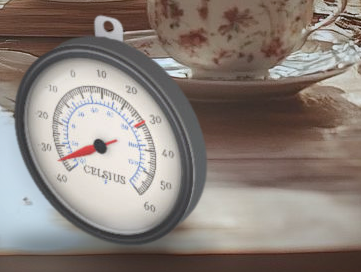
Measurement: -35 °C
